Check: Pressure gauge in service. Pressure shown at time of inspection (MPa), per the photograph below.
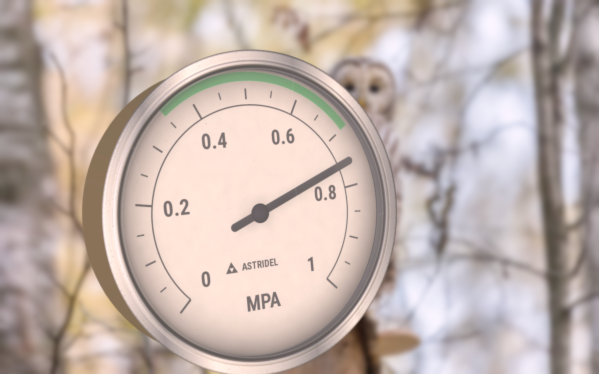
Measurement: 0.75 MPa
